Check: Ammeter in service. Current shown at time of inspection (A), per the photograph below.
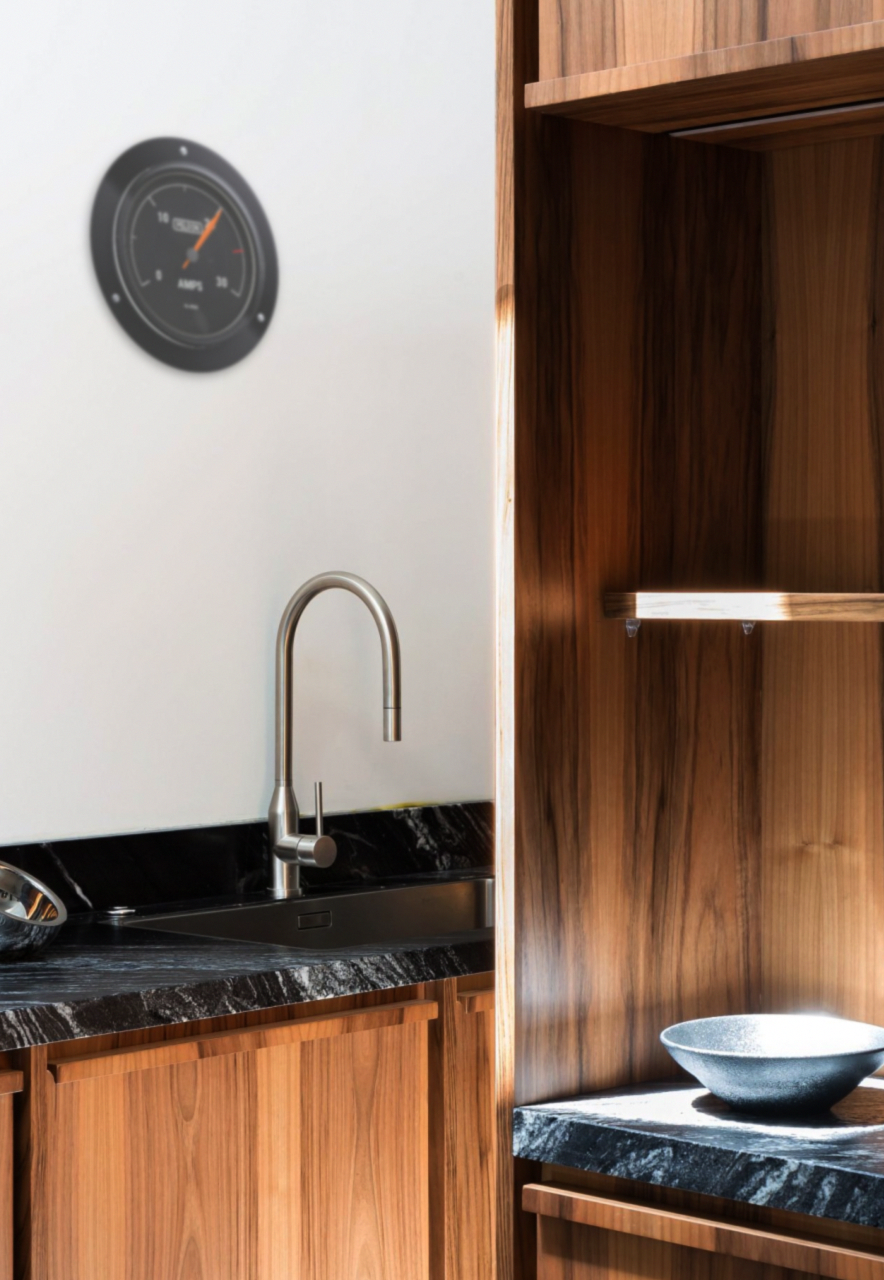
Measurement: 20 A
